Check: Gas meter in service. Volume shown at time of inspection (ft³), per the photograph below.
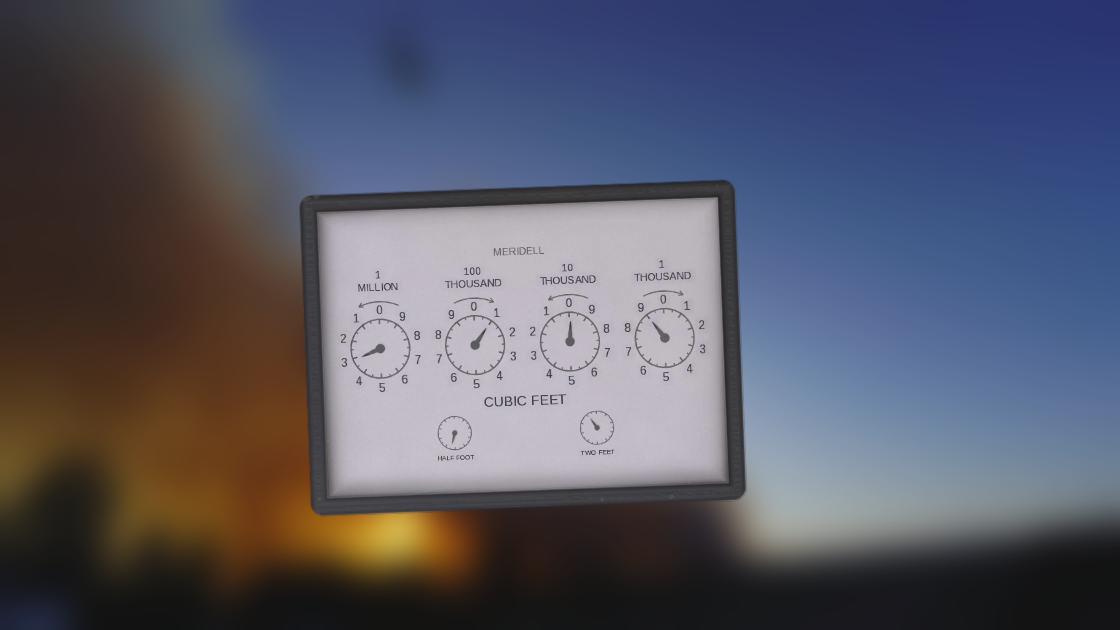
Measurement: 309900 ft³
